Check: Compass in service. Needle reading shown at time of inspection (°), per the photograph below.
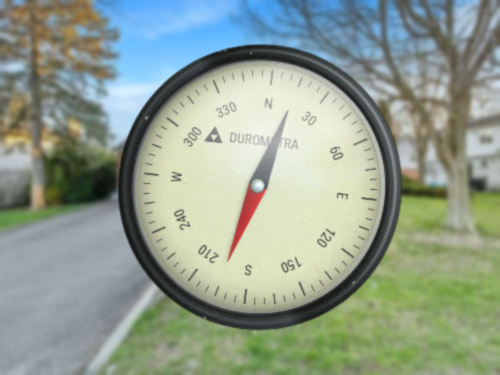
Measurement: 195 °
